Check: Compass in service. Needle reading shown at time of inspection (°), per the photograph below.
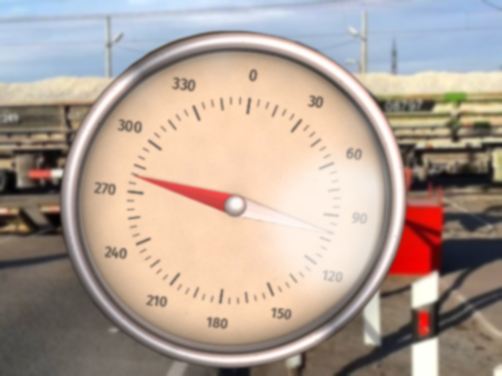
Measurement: 280 °
